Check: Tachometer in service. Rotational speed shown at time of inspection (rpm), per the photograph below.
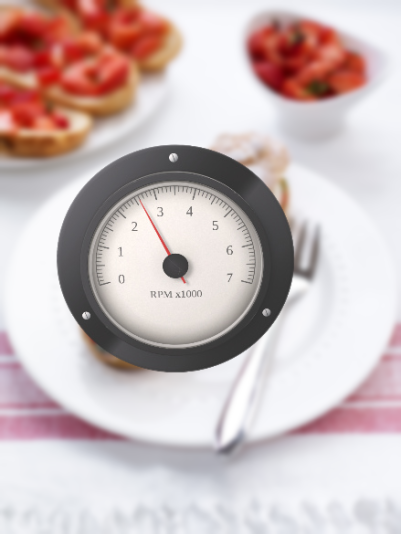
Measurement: 2600 rpm
